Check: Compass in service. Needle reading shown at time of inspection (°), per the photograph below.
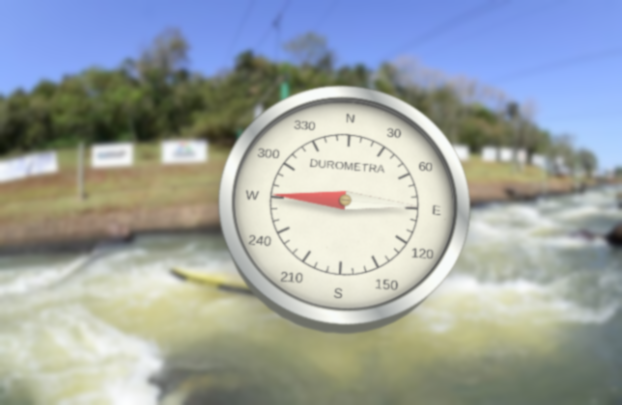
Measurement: 270 °
